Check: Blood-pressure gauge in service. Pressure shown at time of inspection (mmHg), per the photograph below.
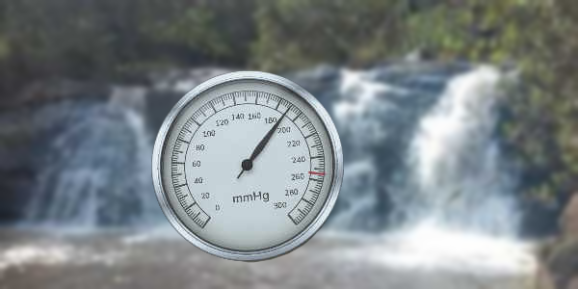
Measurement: 190 mmHg
